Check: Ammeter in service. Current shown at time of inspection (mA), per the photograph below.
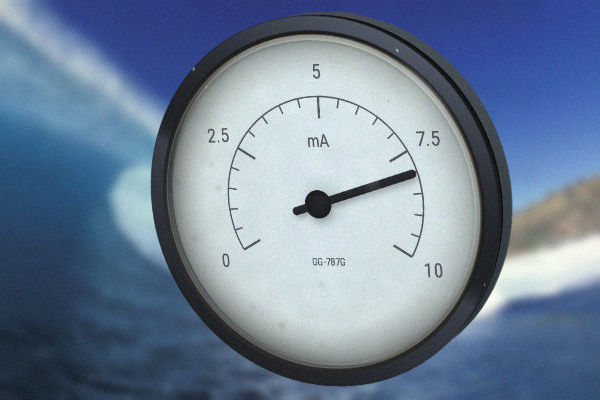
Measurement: 8 mA
